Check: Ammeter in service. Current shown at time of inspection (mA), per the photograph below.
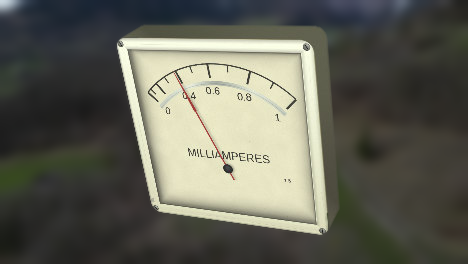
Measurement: 0.4 mA
